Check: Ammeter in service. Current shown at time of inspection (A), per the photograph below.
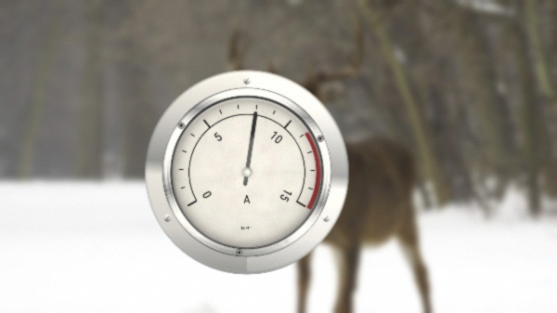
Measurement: 8 A
